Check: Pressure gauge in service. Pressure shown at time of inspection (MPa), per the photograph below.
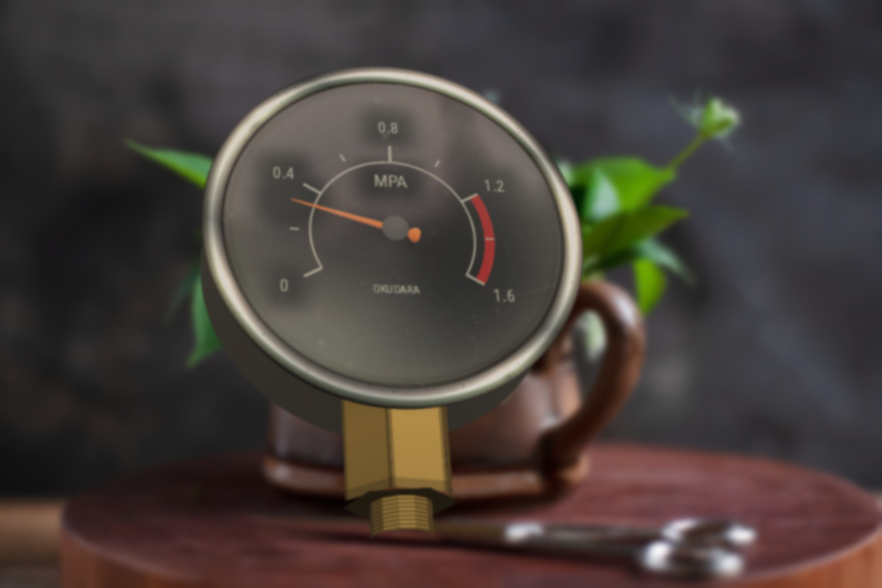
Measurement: 0.3 MPa
